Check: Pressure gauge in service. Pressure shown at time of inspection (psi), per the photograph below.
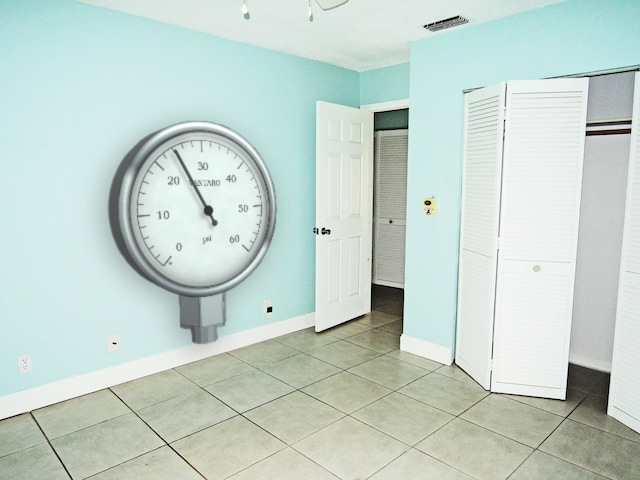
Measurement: 24 psi
